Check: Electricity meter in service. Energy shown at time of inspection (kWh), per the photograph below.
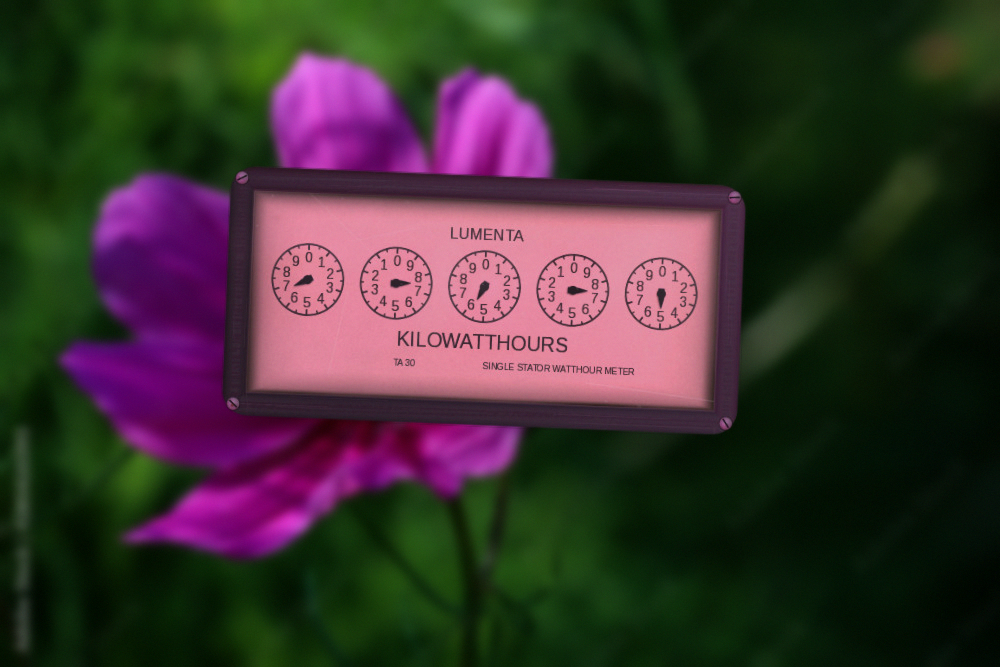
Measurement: 67575 kWh
